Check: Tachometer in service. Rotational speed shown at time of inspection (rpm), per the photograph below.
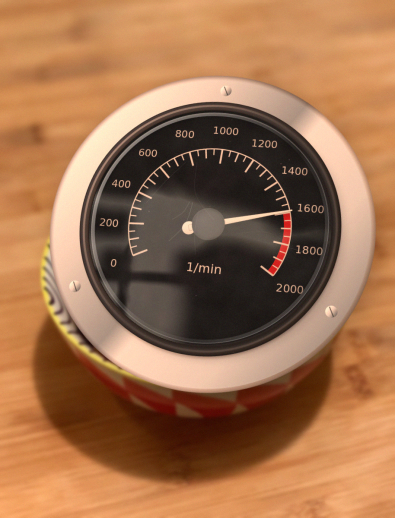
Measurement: 1600 rpm
